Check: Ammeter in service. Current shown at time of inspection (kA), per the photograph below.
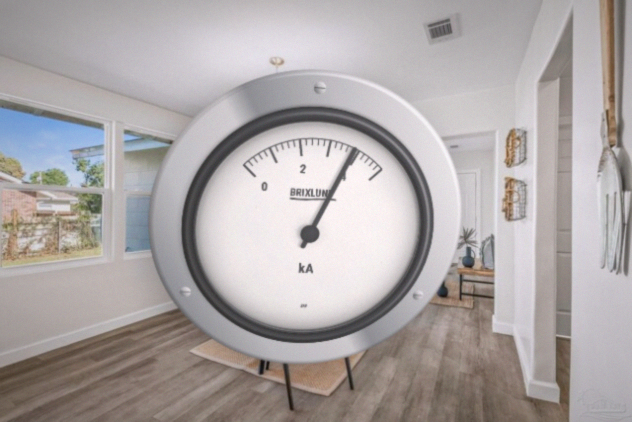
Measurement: 3.8 kA
